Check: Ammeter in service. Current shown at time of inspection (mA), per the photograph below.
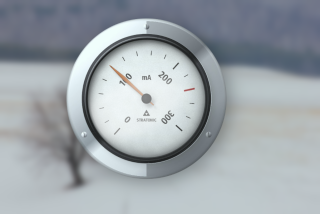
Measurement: 100 mA
